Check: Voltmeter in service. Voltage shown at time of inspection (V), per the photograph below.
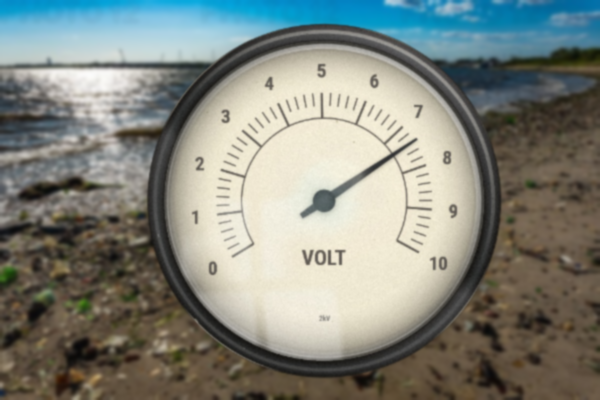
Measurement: 7.4 V
